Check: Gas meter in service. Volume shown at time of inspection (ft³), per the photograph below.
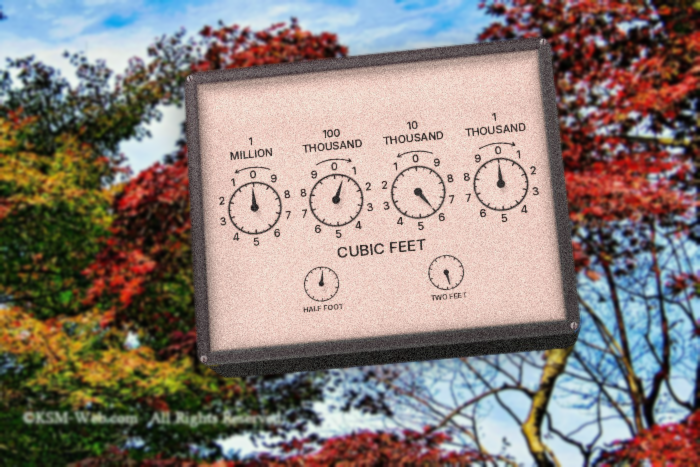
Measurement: 6000 ft³
